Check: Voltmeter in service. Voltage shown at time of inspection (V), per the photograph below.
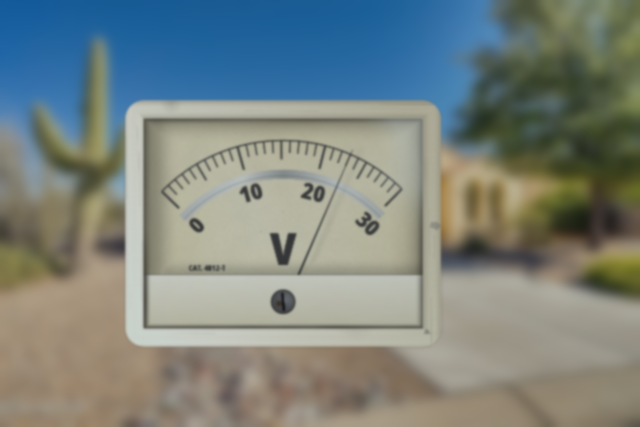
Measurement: 23 V
